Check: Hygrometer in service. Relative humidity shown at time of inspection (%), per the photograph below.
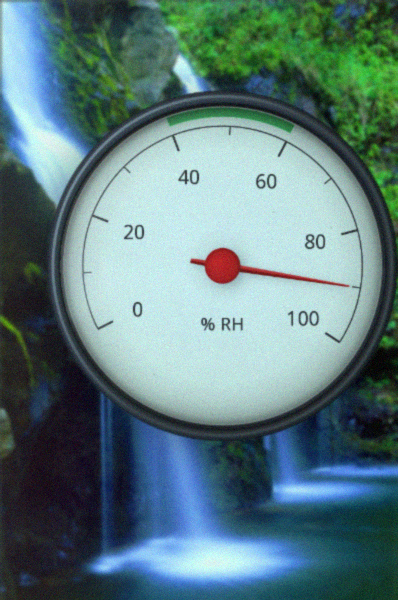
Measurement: 90 %
